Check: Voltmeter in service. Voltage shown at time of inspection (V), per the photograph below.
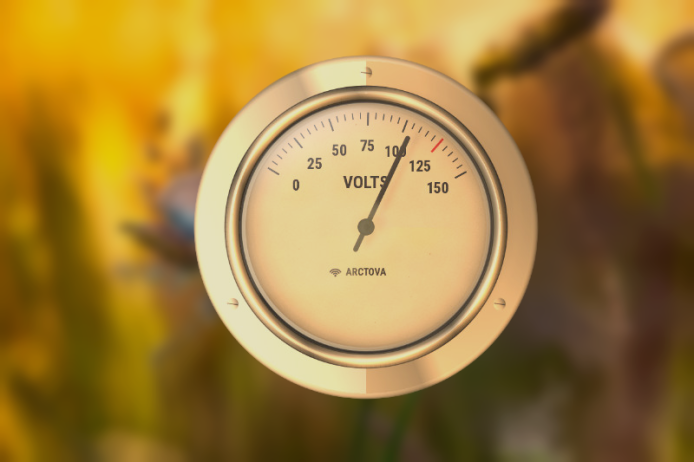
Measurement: 105 V
